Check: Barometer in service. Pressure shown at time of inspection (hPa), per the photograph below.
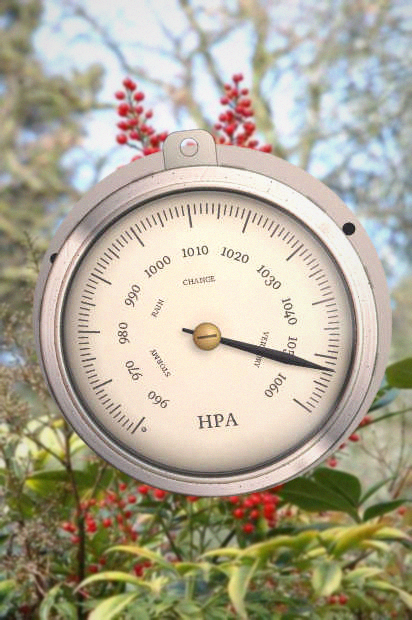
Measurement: 1052 hPa
